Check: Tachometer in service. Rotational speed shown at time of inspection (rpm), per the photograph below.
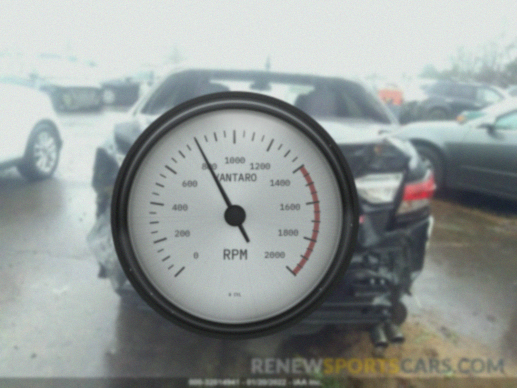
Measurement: 800 rpm
